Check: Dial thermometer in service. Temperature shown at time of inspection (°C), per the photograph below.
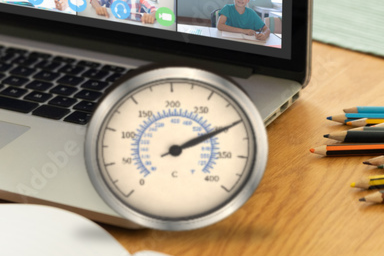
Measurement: 300 °C
